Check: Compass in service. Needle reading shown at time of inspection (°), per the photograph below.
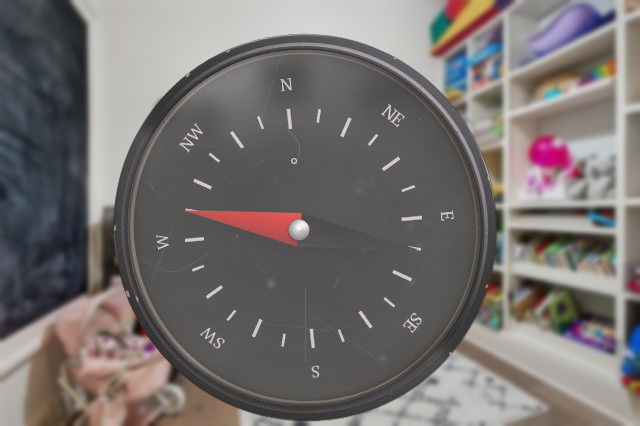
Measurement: 285 °
